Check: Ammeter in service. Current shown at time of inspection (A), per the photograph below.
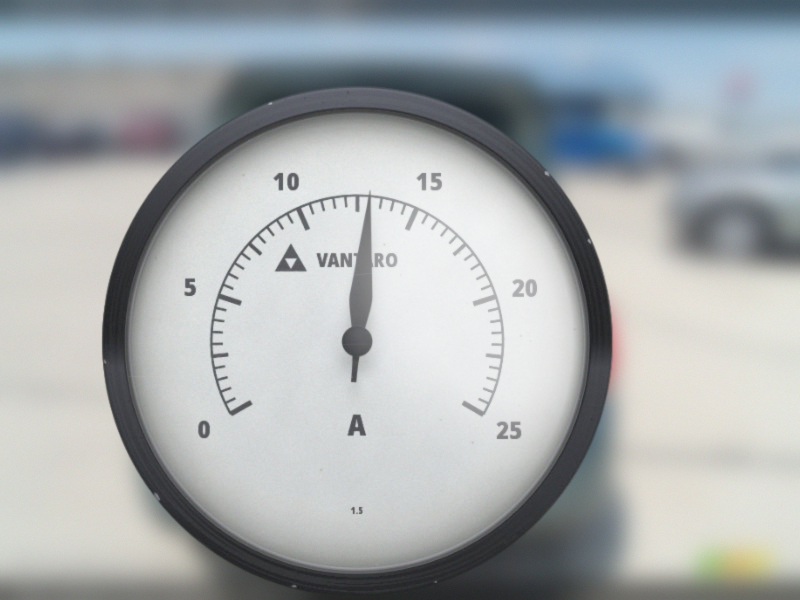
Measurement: 13 A
